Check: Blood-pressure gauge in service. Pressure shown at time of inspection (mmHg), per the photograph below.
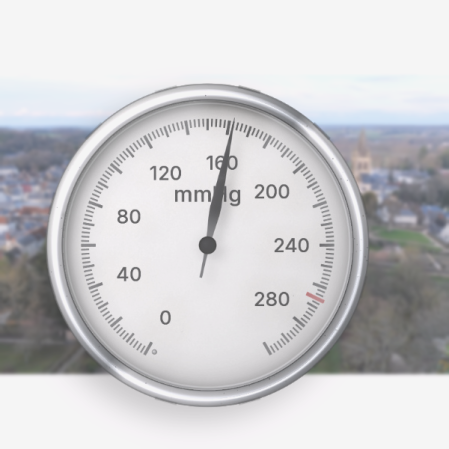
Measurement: 162 mmHg
